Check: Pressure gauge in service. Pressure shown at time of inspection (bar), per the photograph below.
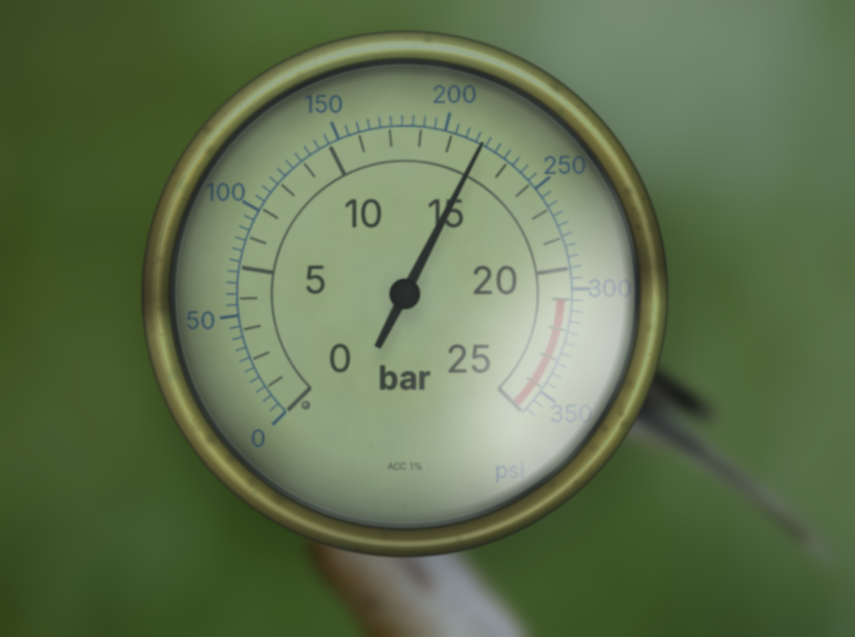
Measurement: 15 bar
